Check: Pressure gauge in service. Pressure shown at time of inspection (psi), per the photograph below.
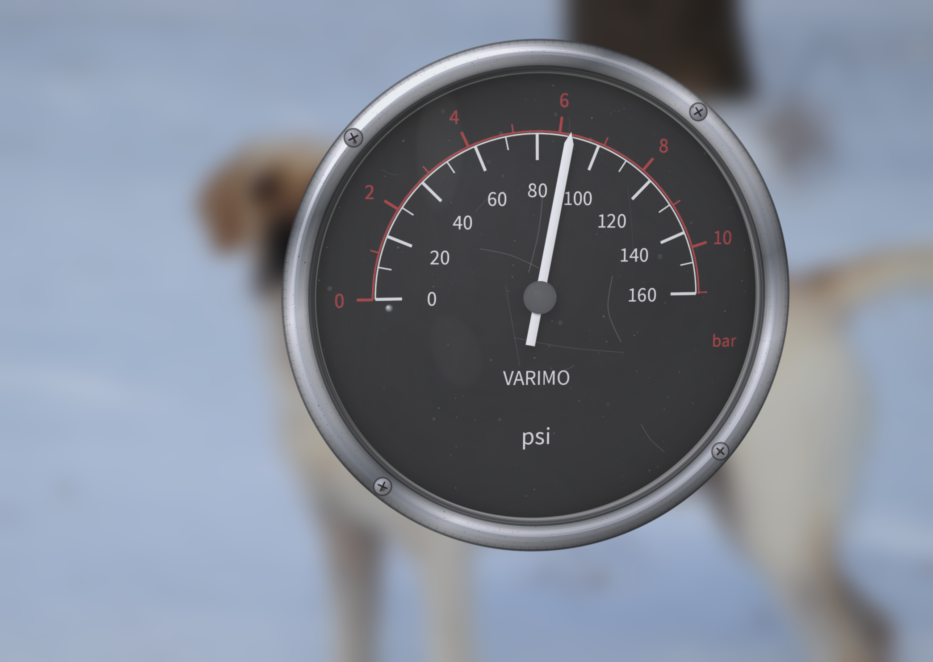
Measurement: 90 psi
